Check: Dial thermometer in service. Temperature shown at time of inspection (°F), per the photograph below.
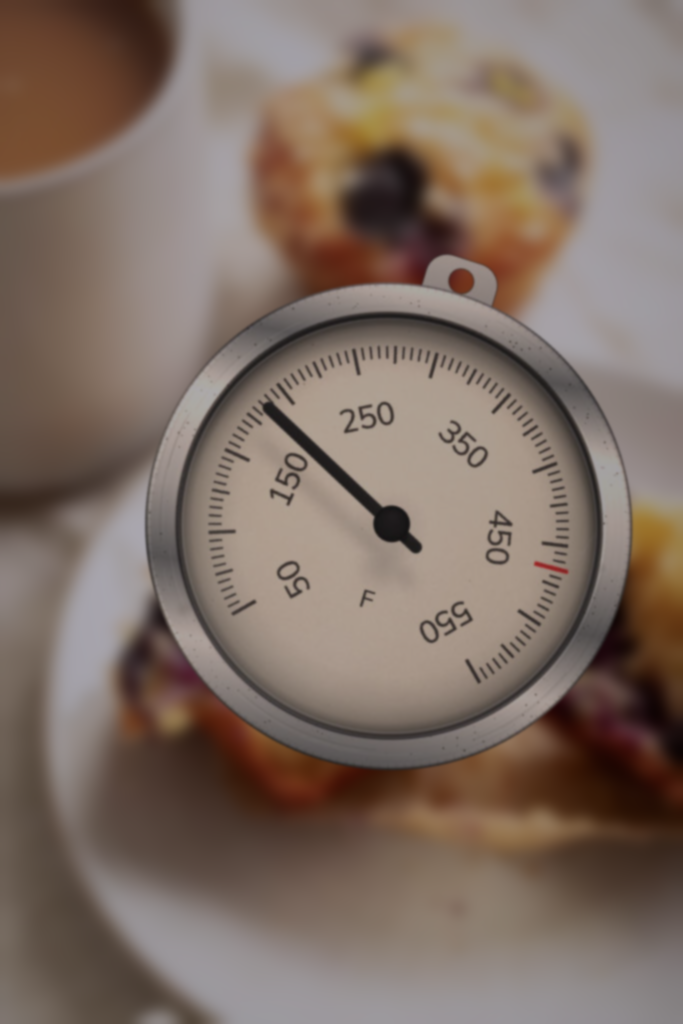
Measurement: 185 °F
